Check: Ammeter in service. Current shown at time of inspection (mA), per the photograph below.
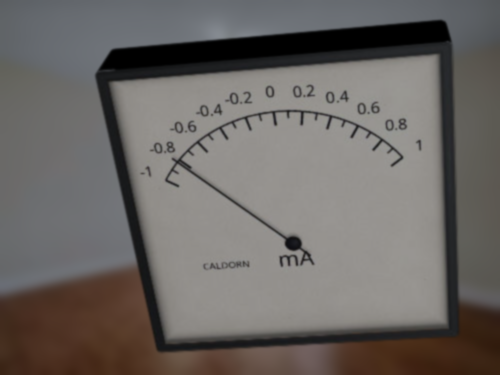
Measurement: -0.8 mA
